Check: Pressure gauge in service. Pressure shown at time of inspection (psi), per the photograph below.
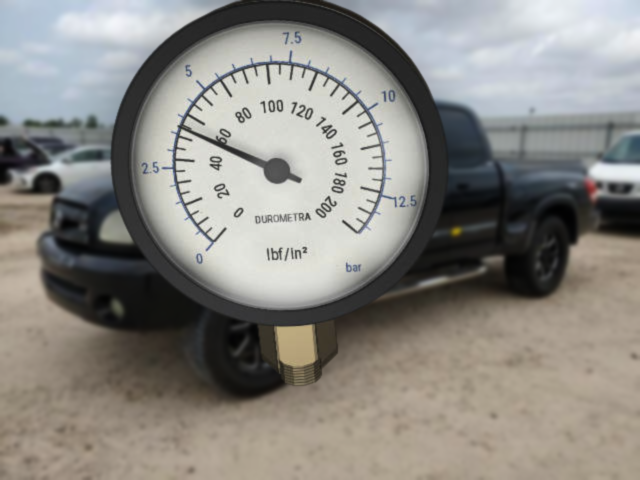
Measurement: 55 psi
